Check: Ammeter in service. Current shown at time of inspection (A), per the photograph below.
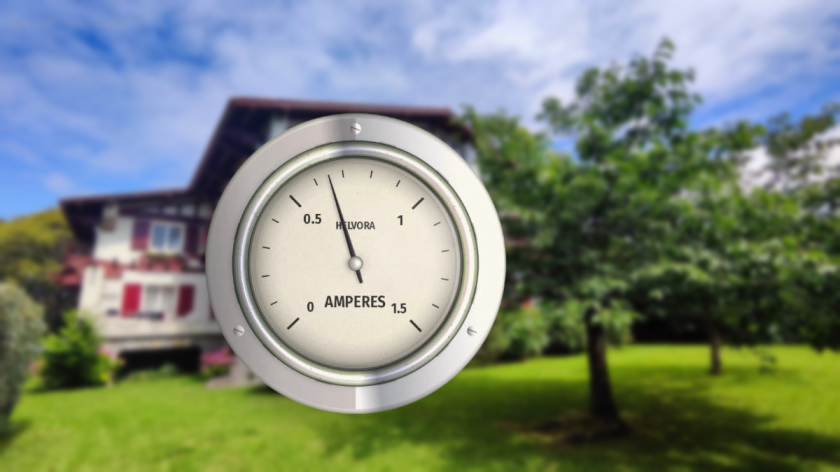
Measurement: 0.65 A
